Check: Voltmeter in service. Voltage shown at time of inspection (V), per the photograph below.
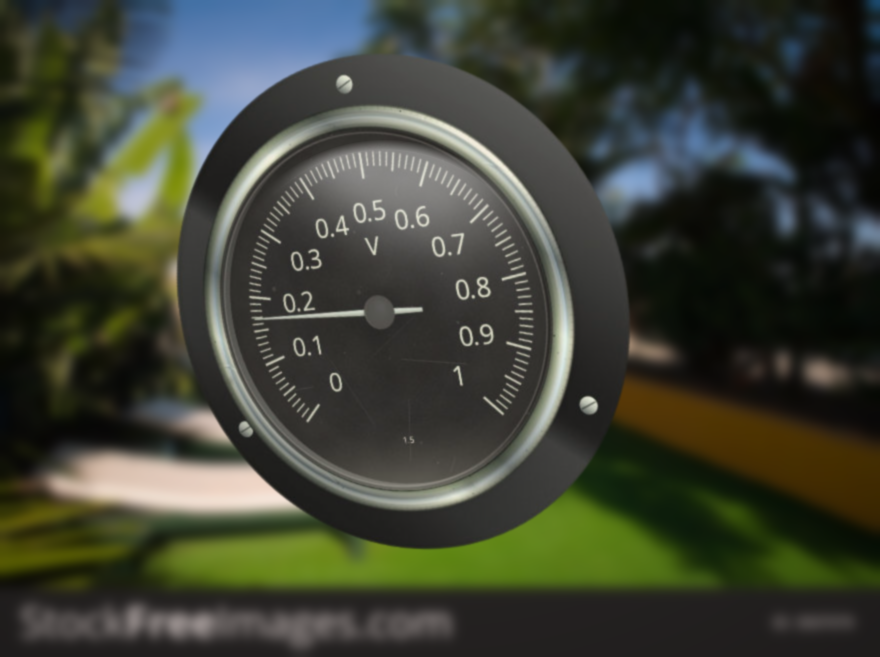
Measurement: 0.17 V
